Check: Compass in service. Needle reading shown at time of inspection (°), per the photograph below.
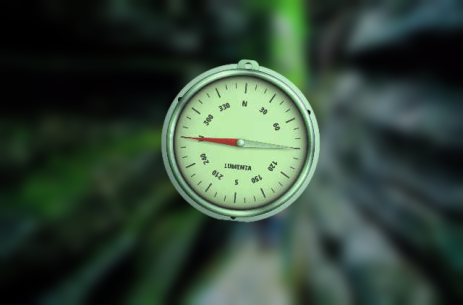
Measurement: 270 °
